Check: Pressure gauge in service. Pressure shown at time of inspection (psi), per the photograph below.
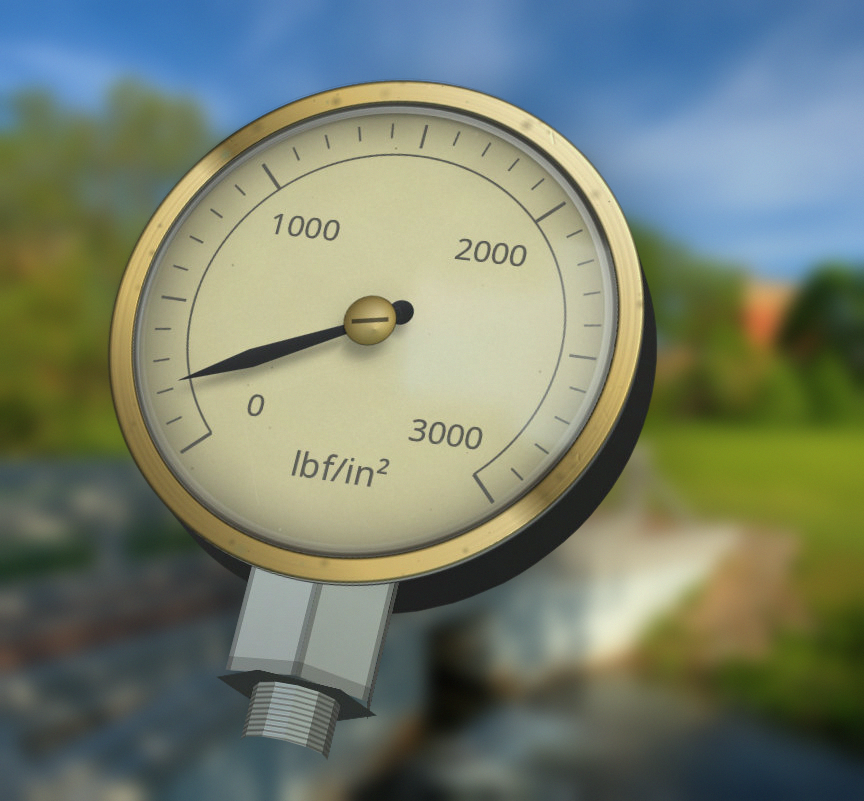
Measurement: 200 psi
